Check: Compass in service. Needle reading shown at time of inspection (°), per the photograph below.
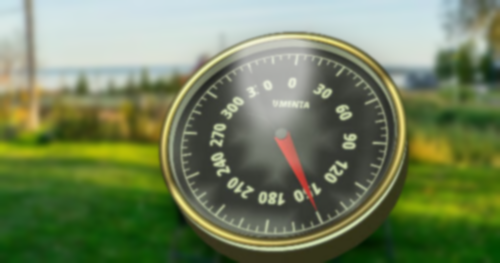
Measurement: 150 °
